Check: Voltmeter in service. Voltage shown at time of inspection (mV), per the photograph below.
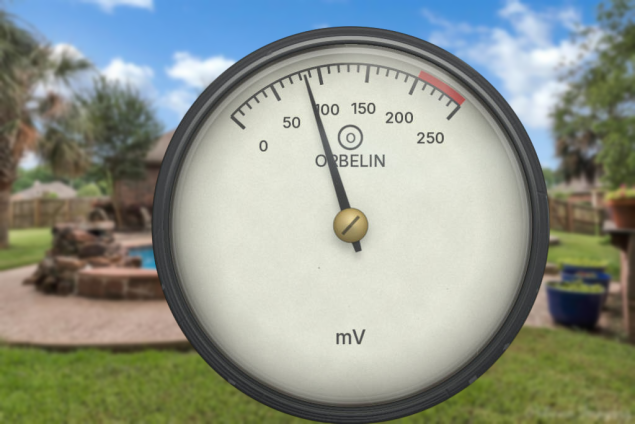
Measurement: 85 mV
